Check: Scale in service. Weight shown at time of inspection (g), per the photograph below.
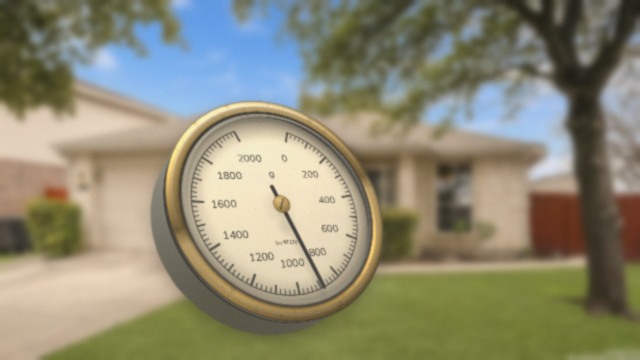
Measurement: 900 g
